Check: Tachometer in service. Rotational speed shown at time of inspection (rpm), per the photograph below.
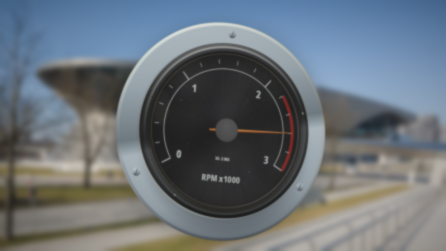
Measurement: 2600 rpm
